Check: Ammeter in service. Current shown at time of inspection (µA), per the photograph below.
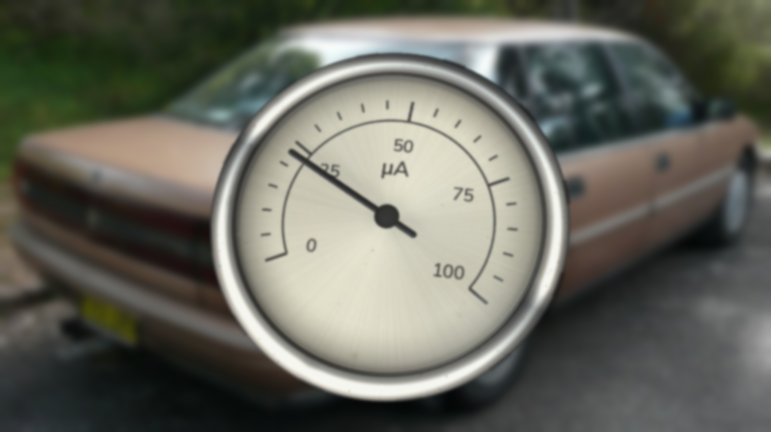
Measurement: 22.5 µA
